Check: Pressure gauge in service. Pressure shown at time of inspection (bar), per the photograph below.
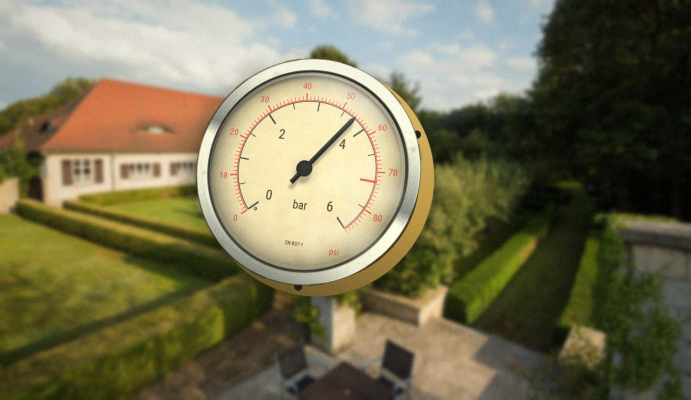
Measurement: 3.75 bar
